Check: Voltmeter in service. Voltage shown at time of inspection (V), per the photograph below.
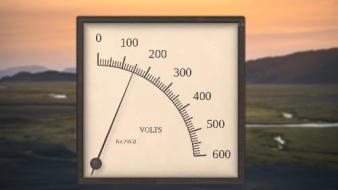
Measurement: 150 V
